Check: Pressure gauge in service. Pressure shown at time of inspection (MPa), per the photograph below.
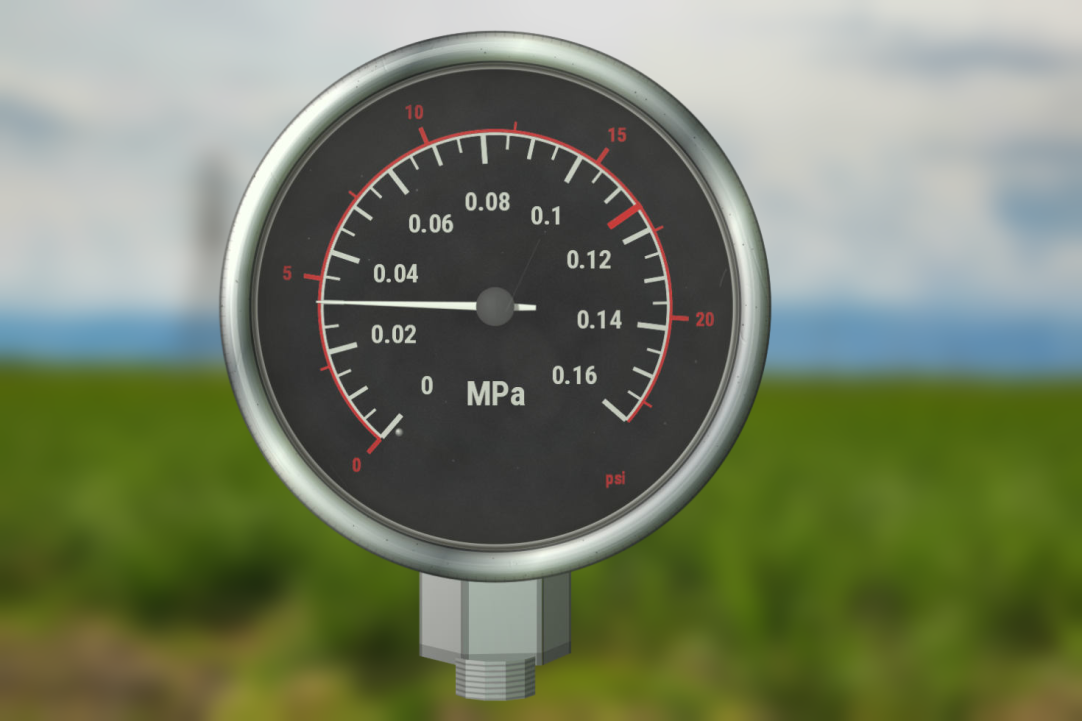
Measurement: 0.03 MPa
